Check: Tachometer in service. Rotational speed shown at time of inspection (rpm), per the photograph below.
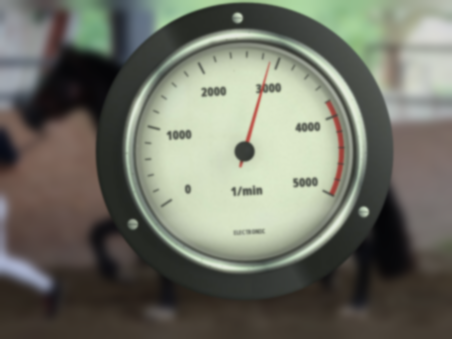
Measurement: 2900 rpm
